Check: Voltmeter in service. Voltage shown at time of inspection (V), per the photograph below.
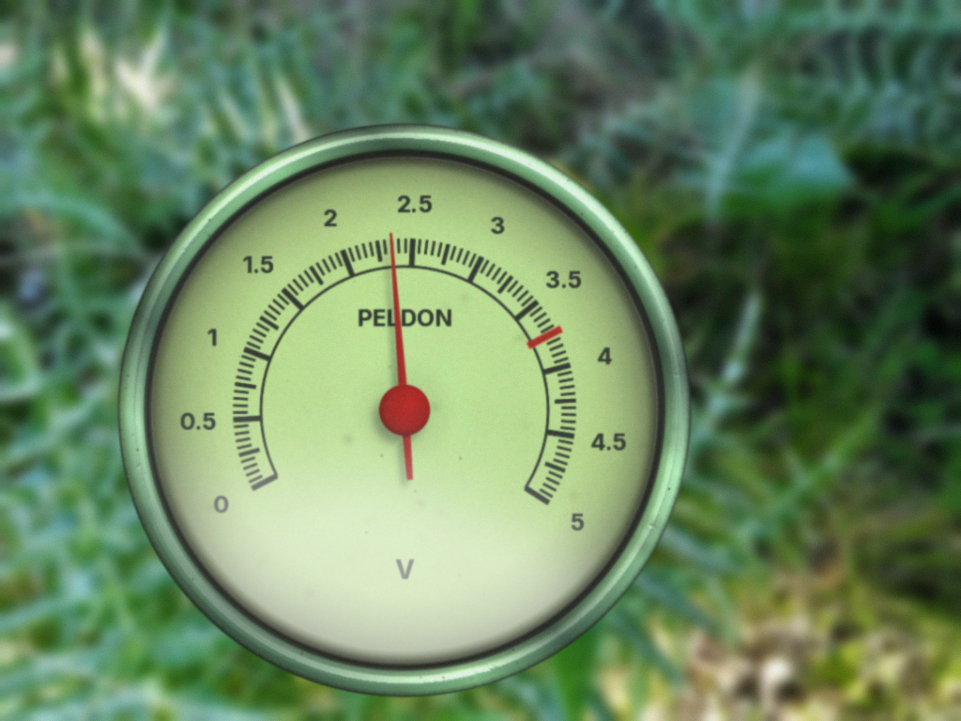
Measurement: 2.35 V
